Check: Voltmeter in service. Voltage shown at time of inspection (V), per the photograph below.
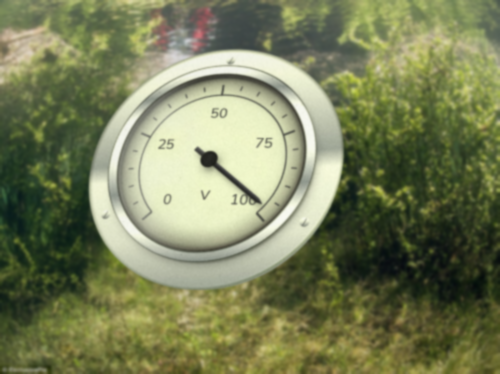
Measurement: 97.5 V
